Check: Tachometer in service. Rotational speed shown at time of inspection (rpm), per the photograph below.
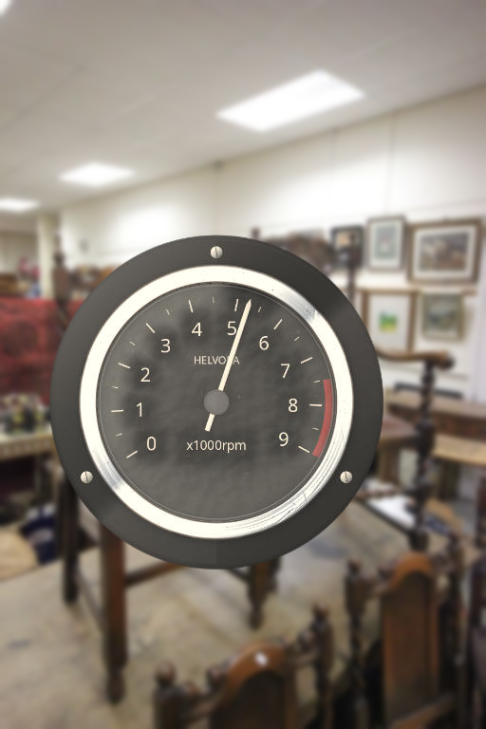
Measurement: 5250 rpm
